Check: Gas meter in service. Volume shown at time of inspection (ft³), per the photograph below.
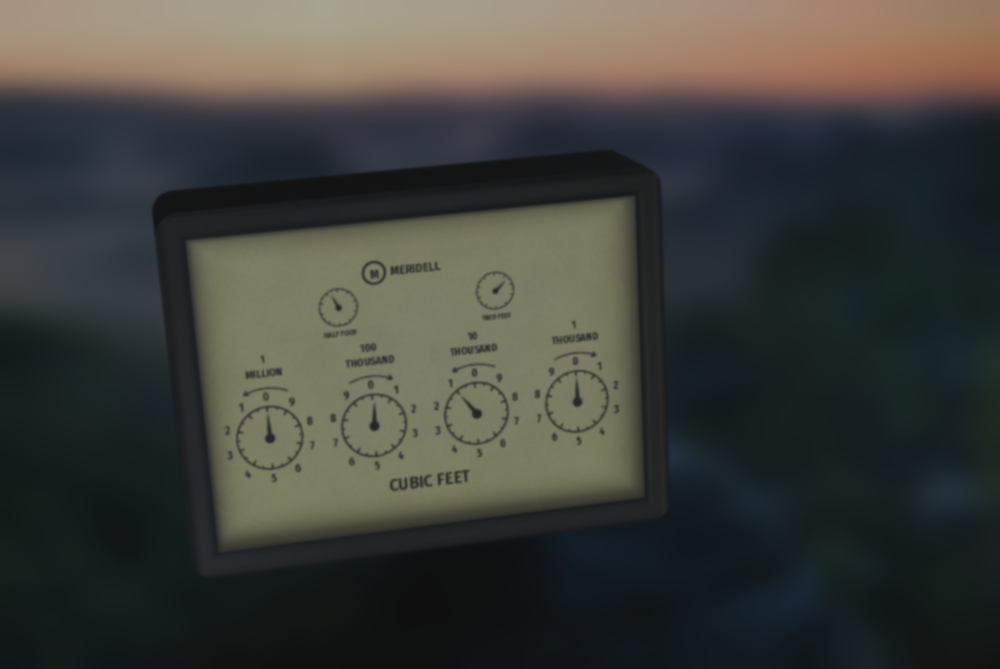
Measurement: 1000 ft³
